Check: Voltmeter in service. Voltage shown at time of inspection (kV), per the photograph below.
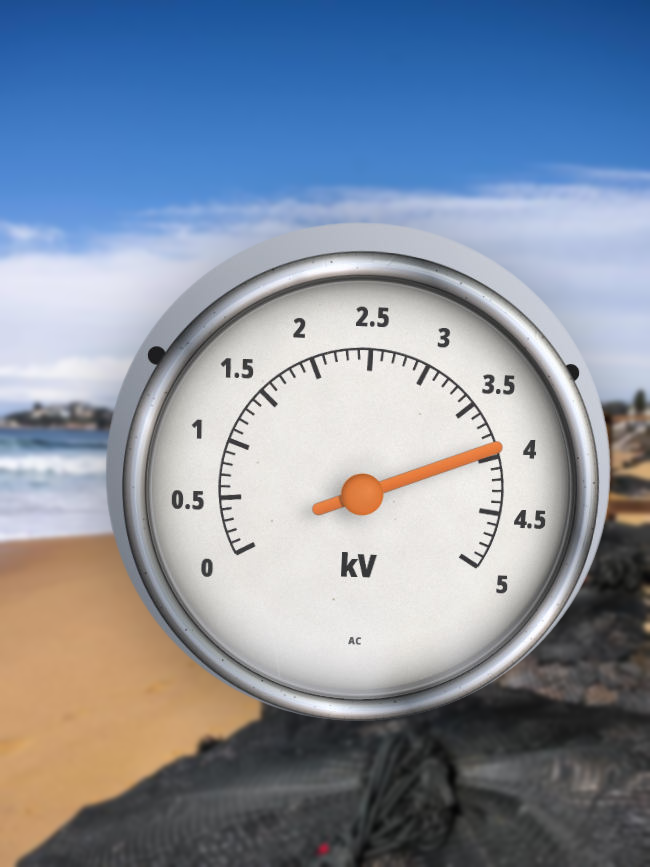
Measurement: 3.9 kV
